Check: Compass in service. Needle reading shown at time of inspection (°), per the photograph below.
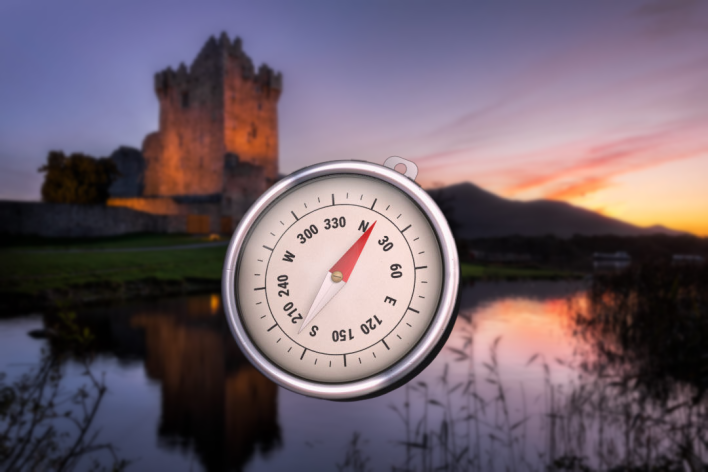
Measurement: 10 °
